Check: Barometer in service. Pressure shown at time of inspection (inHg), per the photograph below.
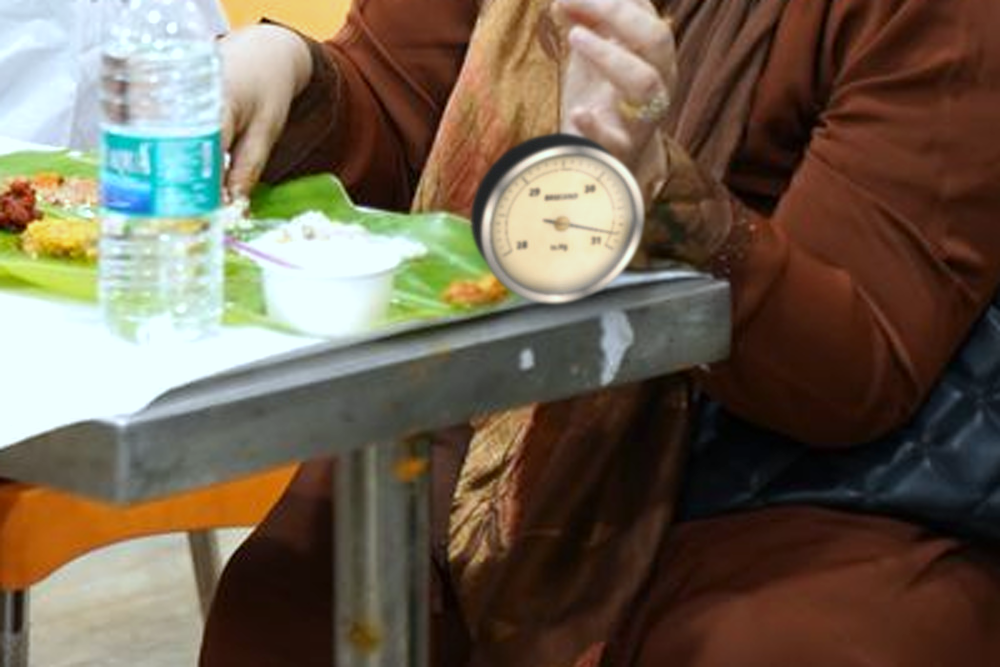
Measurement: 30.8 inHg
